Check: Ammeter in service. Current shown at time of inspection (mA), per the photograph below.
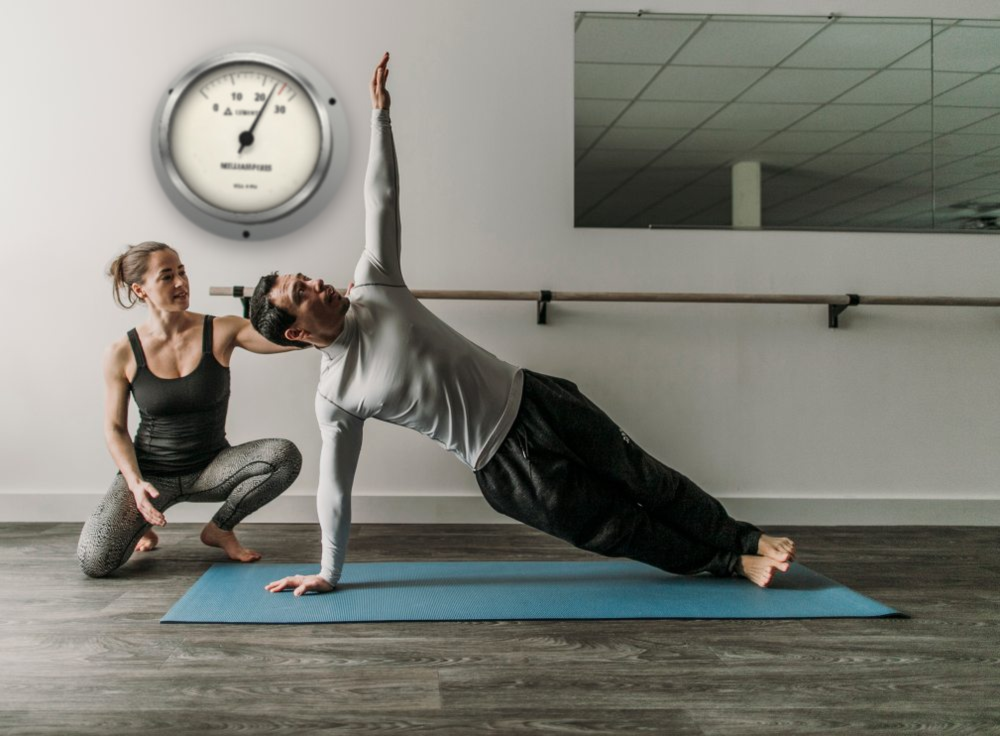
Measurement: 24 mA
